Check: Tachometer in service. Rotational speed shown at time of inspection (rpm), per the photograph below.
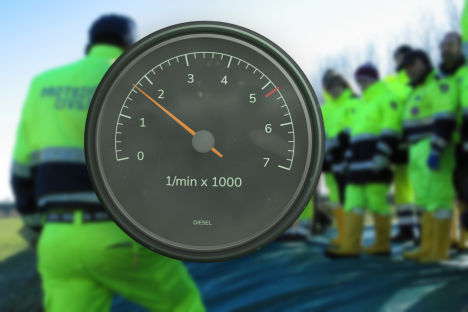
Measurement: 1700 rpm
